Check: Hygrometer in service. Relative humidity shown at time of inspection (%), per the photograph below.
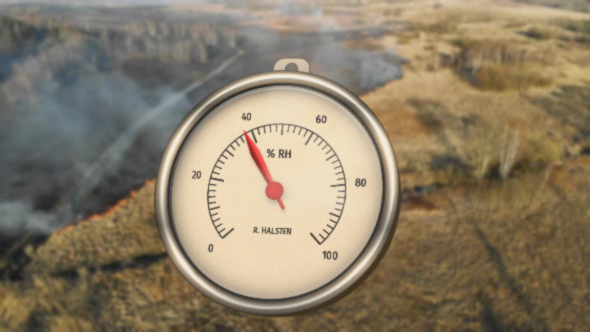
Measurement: 38 %
